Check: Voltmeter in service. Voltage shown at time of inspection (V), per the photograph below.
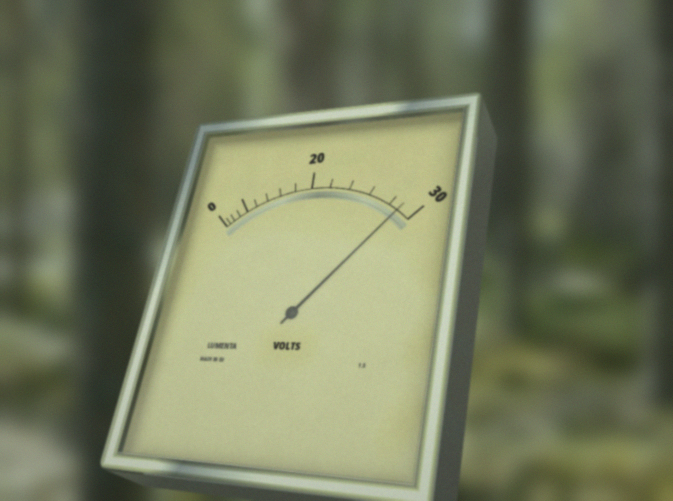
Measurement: 29 V
